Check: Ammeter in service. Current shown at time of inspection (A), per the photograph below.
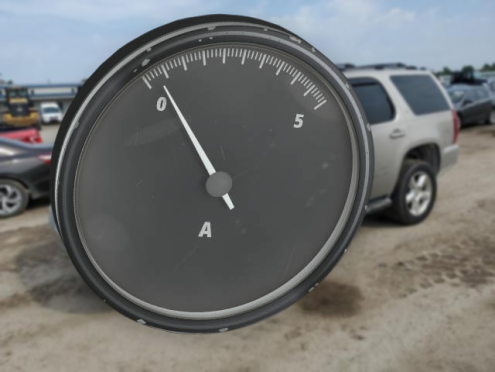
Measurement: 0.3 A
